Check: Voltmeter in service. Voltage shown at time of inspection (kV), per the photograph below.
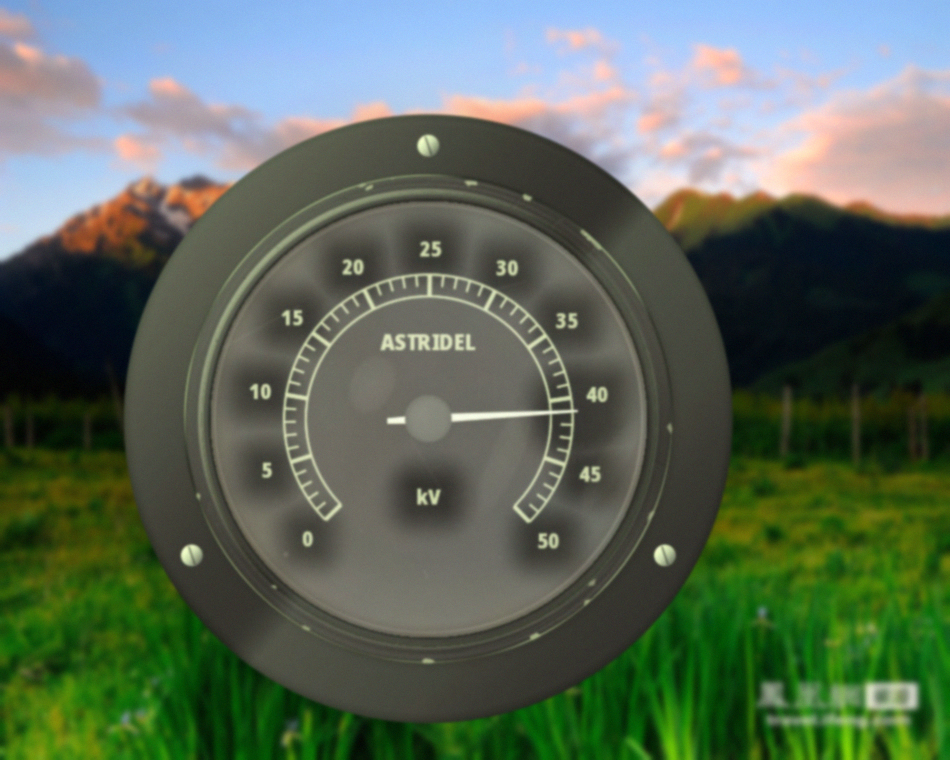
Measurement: 41 kV
